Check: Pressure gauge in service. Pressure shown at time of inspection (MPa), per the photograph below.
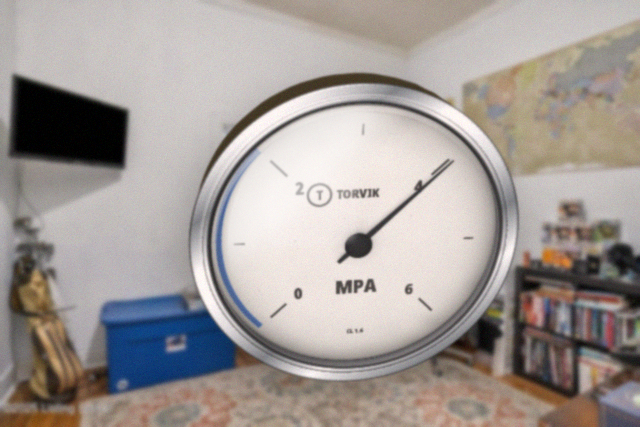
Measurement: 4 MPa
